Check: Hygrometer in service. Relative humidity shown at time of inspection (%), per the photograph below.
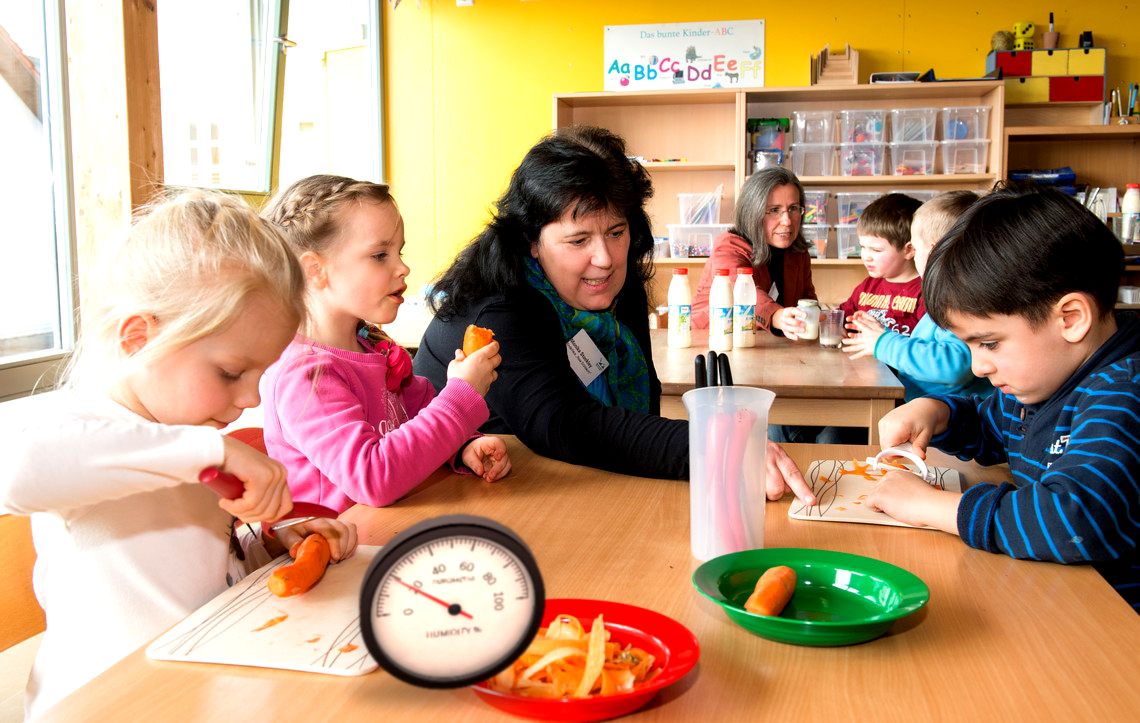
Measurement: 20 %
